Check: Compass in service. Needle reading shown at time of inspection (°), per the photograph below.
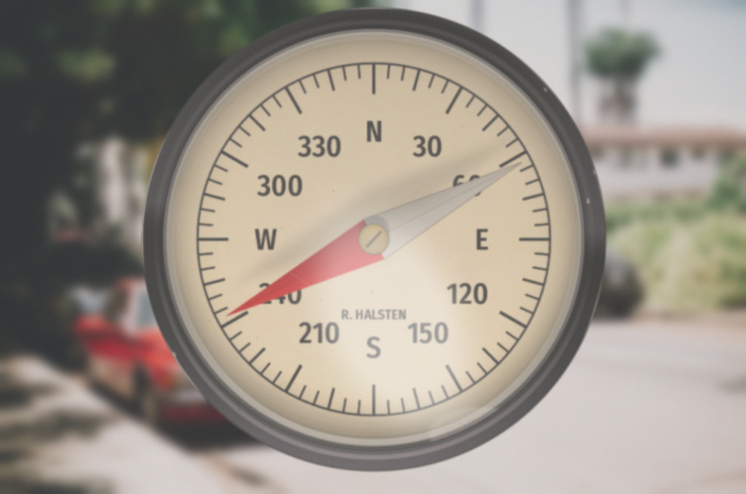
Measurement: 242.5 °
